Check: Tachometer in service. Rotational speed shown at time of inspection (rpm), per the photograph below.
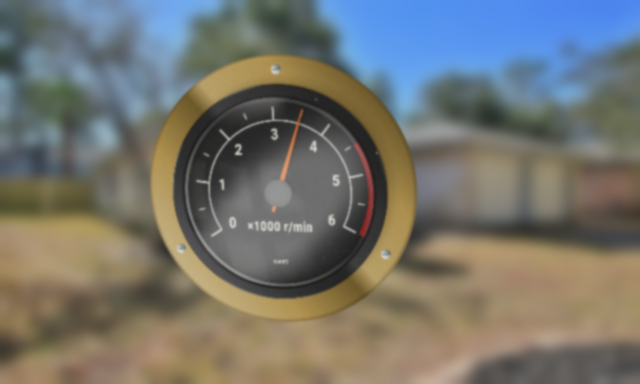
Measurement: 3500 rpm
